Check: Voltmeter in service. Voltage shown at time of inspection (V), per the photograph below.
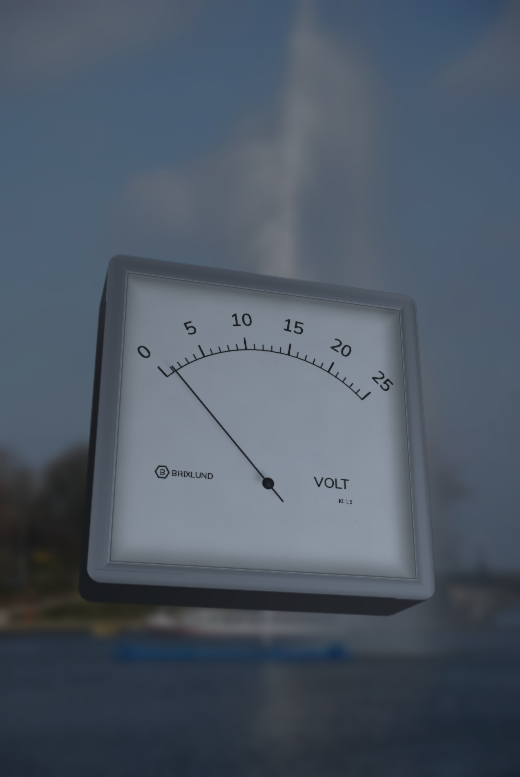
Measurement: 1 V
